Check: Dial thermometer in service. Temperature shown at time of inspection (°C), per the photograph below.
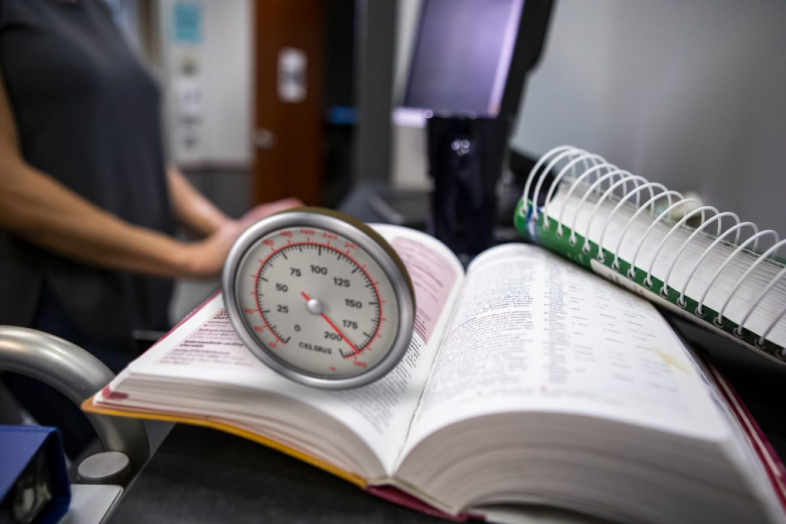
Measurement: 187.5 °C
